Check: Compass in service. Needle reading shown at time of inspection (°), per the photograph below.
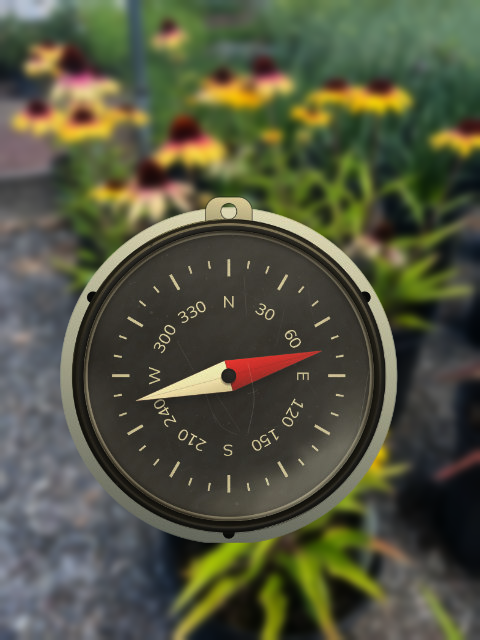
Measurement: 75 °
